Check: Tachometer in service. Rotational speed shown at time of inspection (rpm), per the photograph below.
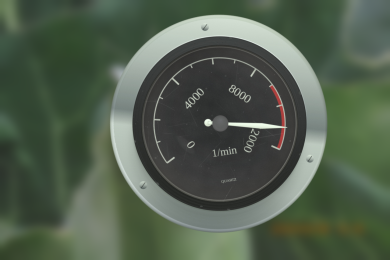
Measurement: 11000 rpm
